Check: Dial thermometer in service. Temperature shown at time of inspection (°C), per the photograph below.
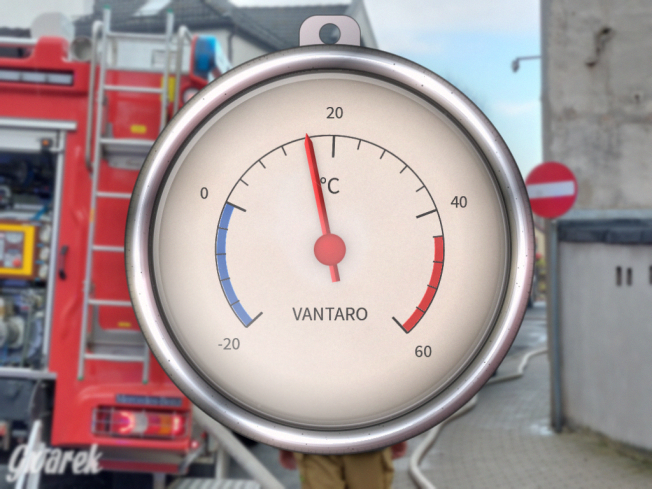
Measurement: 16 °C
